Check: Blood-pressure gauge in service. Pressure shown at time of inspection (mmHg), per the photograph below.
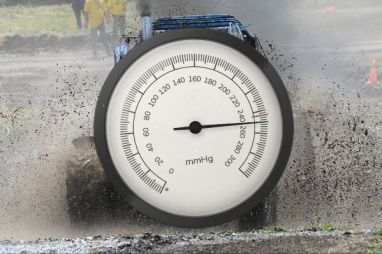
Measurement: 250 mmHg
